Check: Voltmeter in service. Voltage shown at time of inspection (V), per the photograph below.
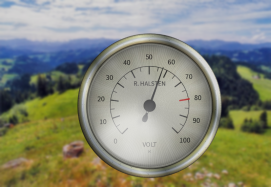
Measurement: 57.5 V
